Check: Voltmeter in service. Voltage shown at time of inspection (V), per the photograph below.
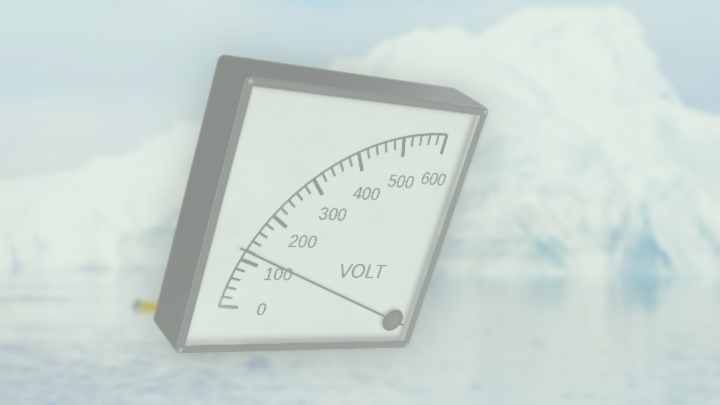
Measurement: 120 V
